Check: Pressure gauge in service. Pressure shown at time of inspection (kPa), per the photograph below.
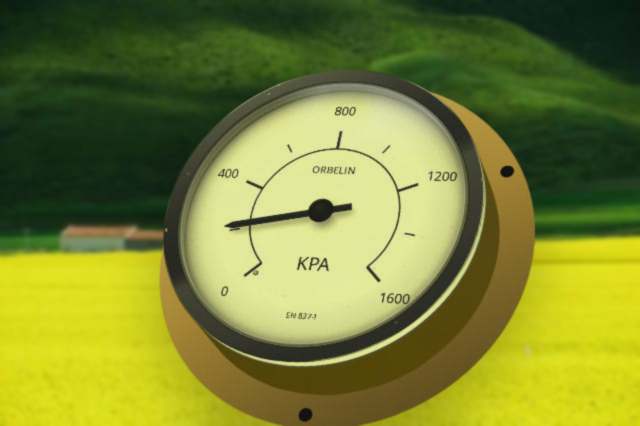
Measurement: 200 kPa
